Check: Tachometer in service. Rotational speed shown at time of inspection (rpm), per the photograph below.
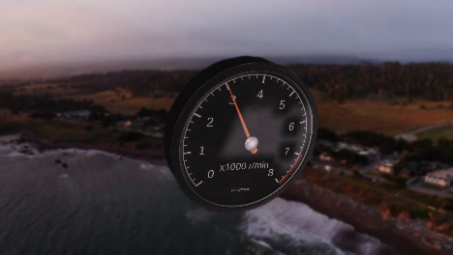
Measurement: 3000 rpm
